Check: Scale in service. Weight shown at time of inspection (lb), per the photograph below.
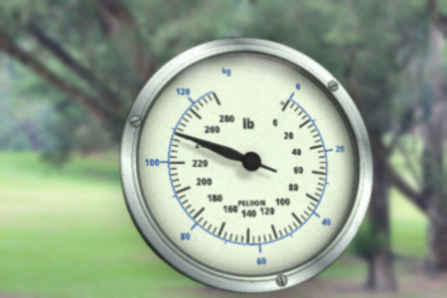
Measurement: 240 lb
